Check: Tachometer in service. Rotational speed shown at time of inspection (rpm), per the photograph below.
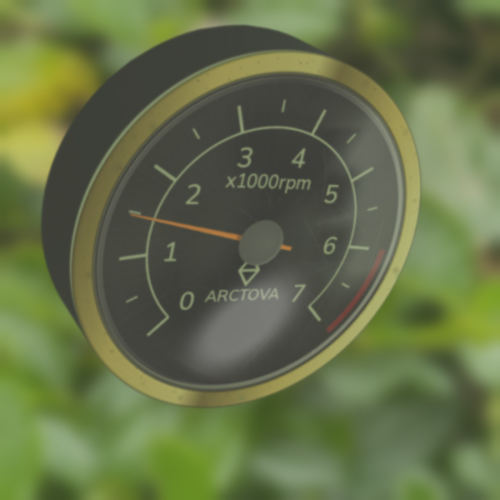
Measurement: 1500 rpm
